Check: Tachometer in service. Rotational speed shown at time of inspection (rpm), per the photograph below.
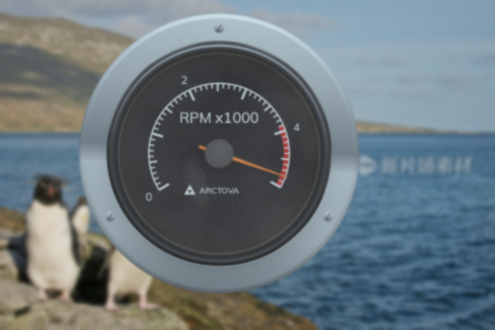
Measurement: 4800 rpm
